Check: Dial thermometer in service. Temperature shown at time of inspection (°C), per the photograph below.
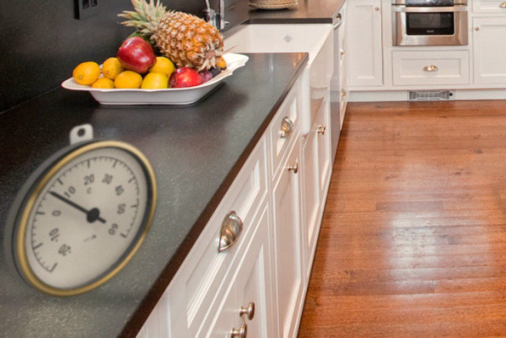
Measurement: 6 °C
